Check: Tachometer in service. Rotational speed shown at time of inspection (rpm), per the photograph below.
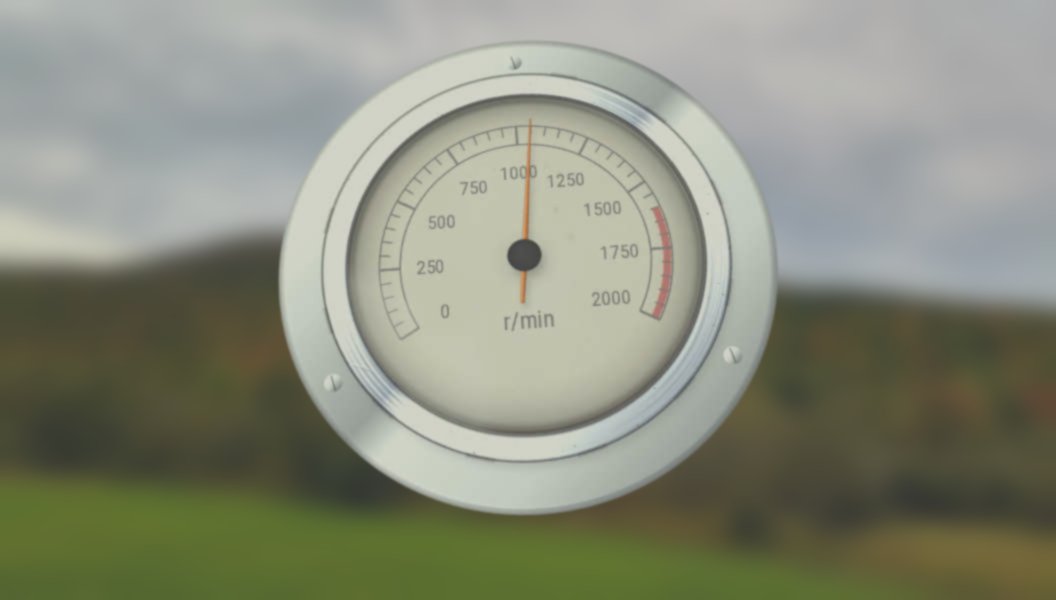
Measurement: 1050 rpm
